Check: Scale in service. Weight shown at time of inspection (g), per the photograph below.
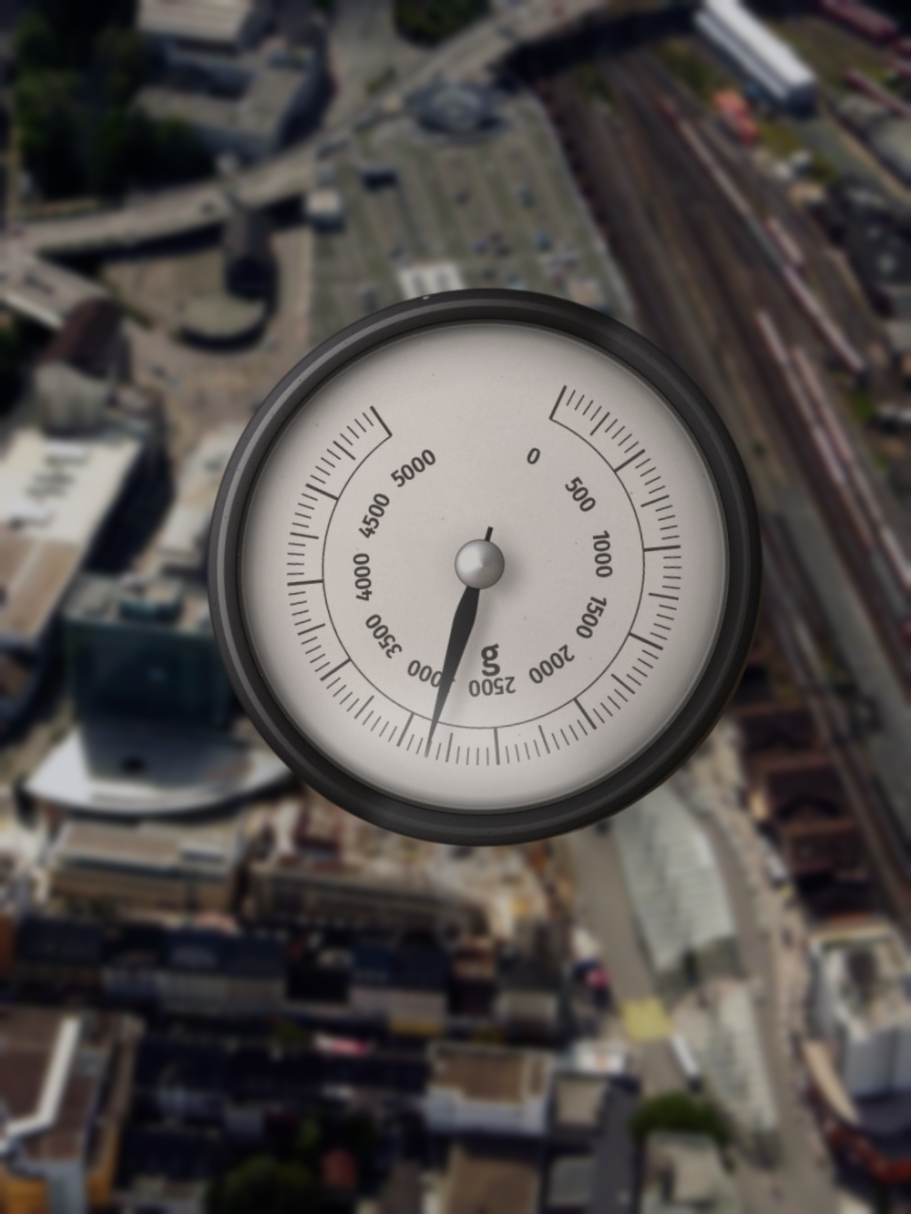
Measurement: 2850 g
